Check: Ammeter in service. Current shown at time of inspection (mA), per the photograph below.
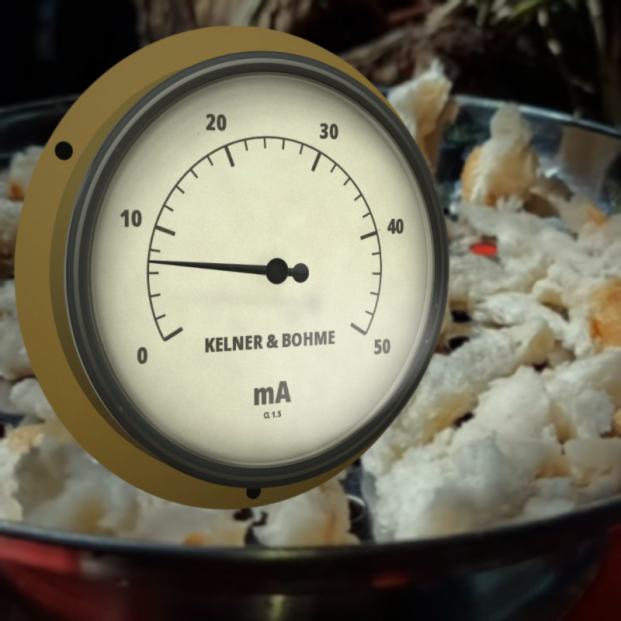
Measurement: 7 mA
